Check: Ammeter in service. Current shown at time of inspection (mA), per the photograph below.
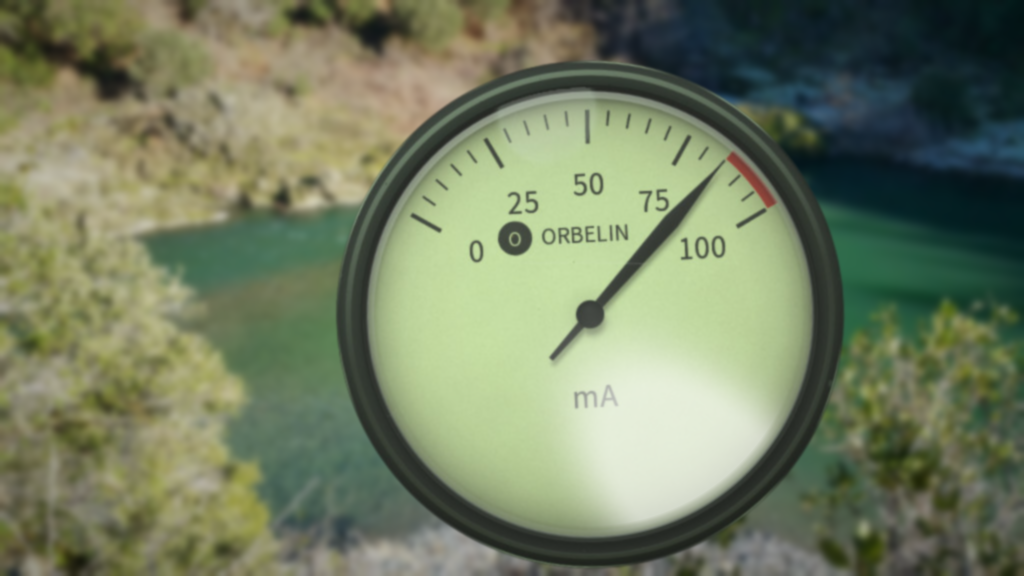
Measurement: 85 mA
